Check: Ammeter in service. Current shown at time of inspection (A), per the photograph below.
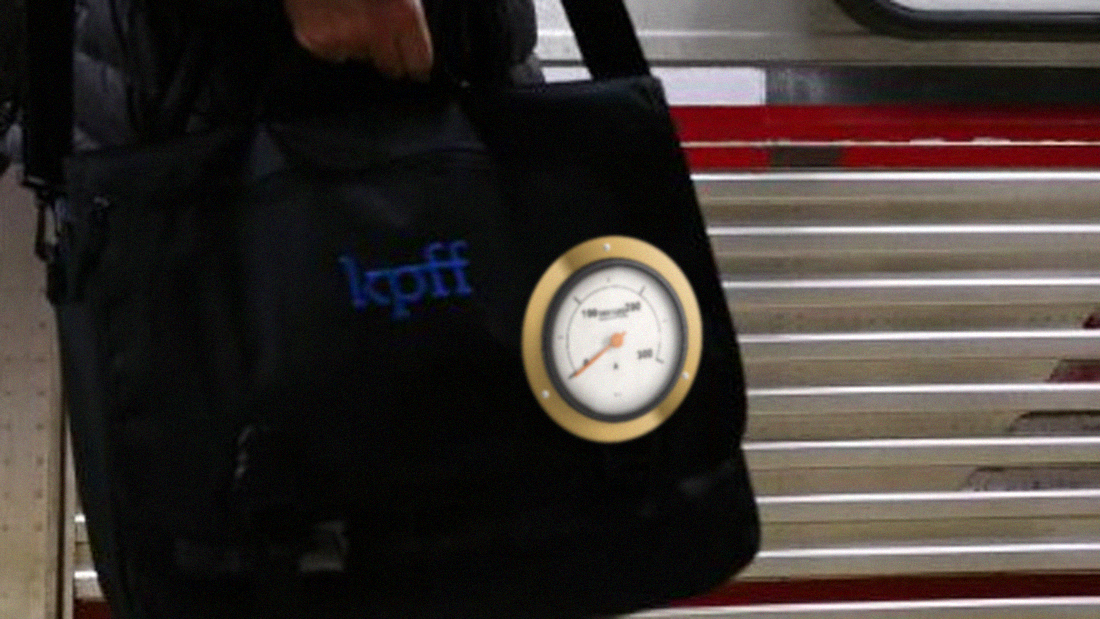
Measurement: 0 A
